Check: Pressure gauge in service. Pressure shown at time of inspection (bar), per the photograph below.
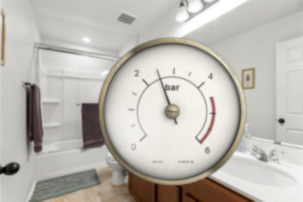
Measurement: 2.5 bar
